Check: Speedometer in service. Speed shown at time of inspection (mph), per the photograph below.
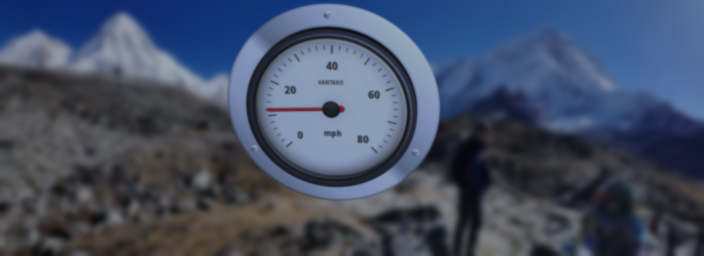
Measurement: 12 mph
